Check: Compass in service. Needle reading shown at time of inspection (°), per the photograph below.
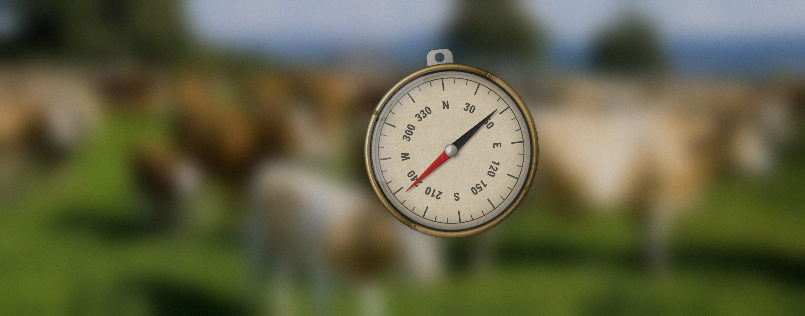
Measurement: 235 °
